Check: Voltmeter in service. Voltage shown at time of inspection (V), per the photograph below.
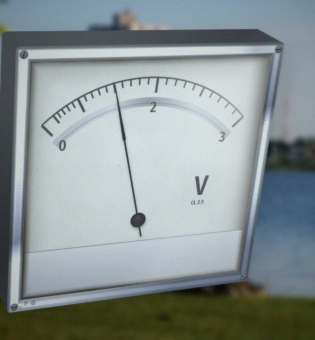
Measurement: 1.5 V
